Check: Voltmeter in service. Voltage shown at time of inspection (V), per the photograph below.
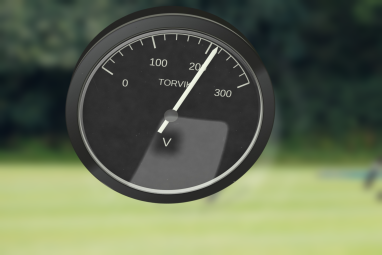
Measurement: 210 V
